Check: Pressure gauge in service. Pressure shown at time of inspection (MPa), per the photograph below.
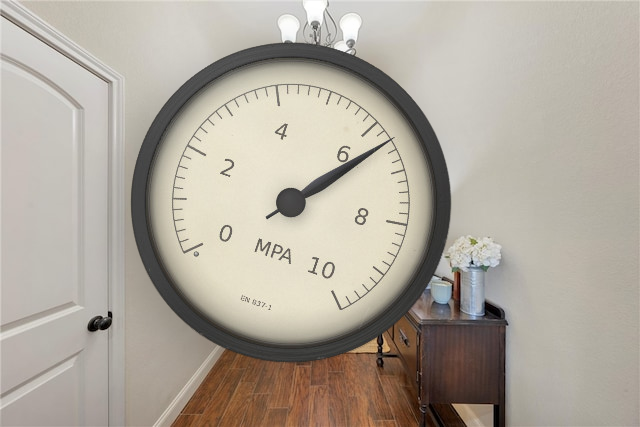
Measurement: 6.4 MPa
